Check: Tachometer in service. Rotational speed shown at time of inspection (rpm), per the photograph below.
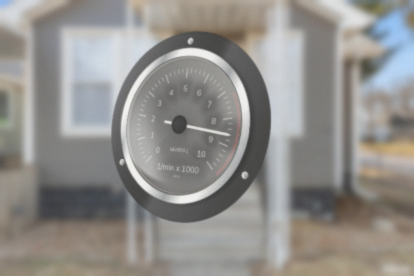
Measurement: 8600 rpm
